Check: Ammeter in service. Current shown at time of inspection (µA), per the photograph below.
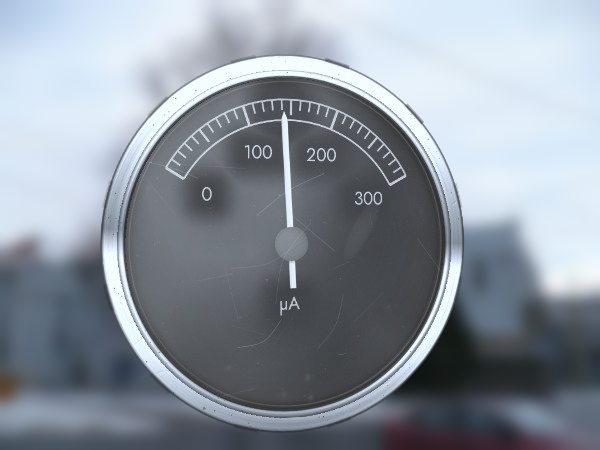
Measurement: 140 µA
